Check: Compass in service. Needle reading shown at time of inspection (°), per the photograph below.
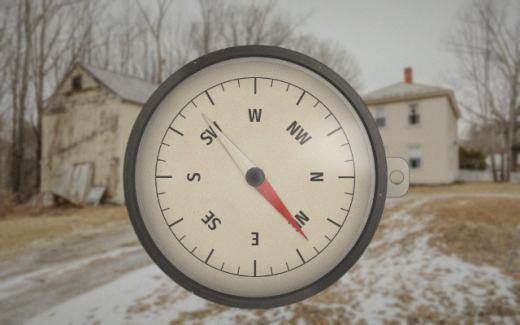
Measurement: 50 °
